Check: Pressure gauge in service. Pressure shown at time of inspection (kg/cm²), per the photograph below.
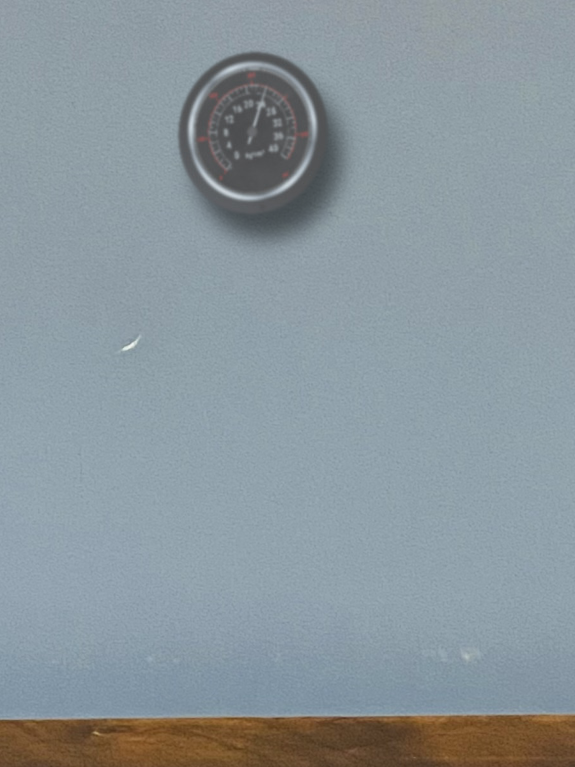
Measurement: 24 kg/cm²
